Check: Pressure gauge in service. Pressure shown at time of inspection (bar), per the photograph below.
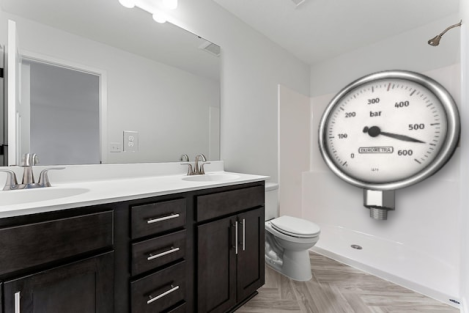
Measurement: 550 bar
